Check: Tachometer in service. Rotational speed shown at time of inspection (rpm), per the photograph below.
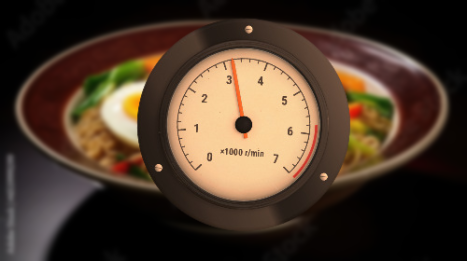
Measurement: 3200 rpm
